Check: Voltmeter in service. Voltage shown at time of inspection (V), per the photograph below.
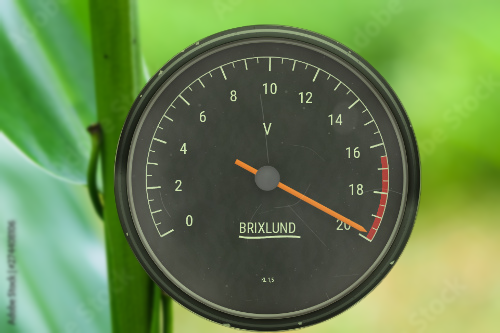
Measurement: 19.75 V
